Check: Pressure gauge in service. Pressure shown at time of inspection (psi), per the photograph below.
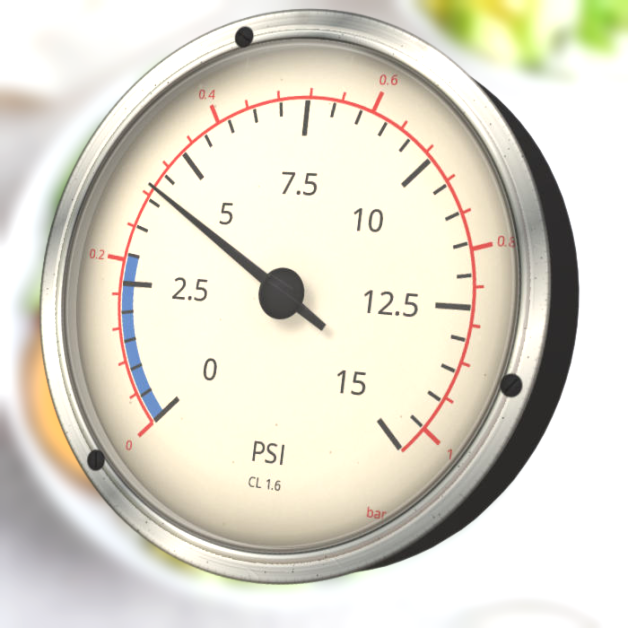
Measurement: 4.25 psi
